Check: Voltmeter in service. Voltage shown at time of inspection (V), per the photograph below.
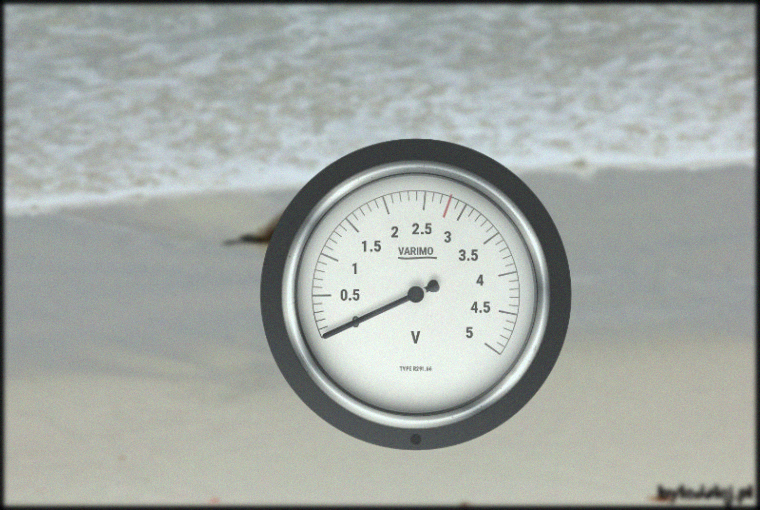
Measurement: 0 V
